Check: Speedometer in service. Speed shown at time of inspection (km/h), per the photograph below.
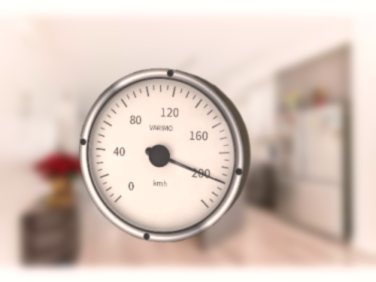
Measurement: 200 km/h
